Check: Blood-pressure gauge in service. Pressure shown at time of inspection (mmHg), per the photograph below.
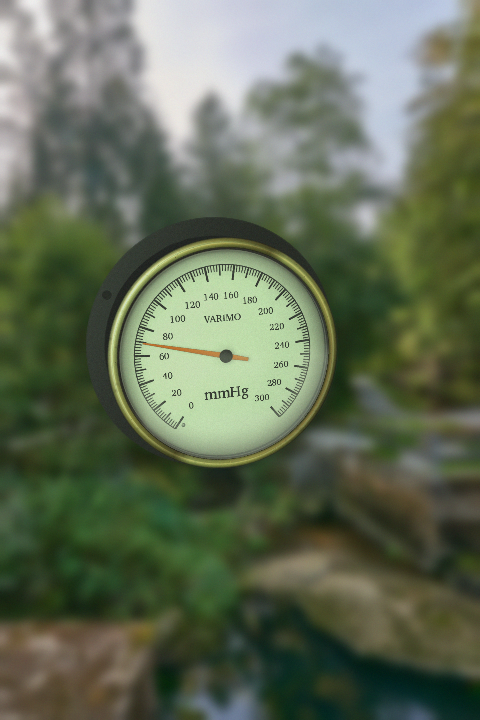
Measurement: 70 mmHg
